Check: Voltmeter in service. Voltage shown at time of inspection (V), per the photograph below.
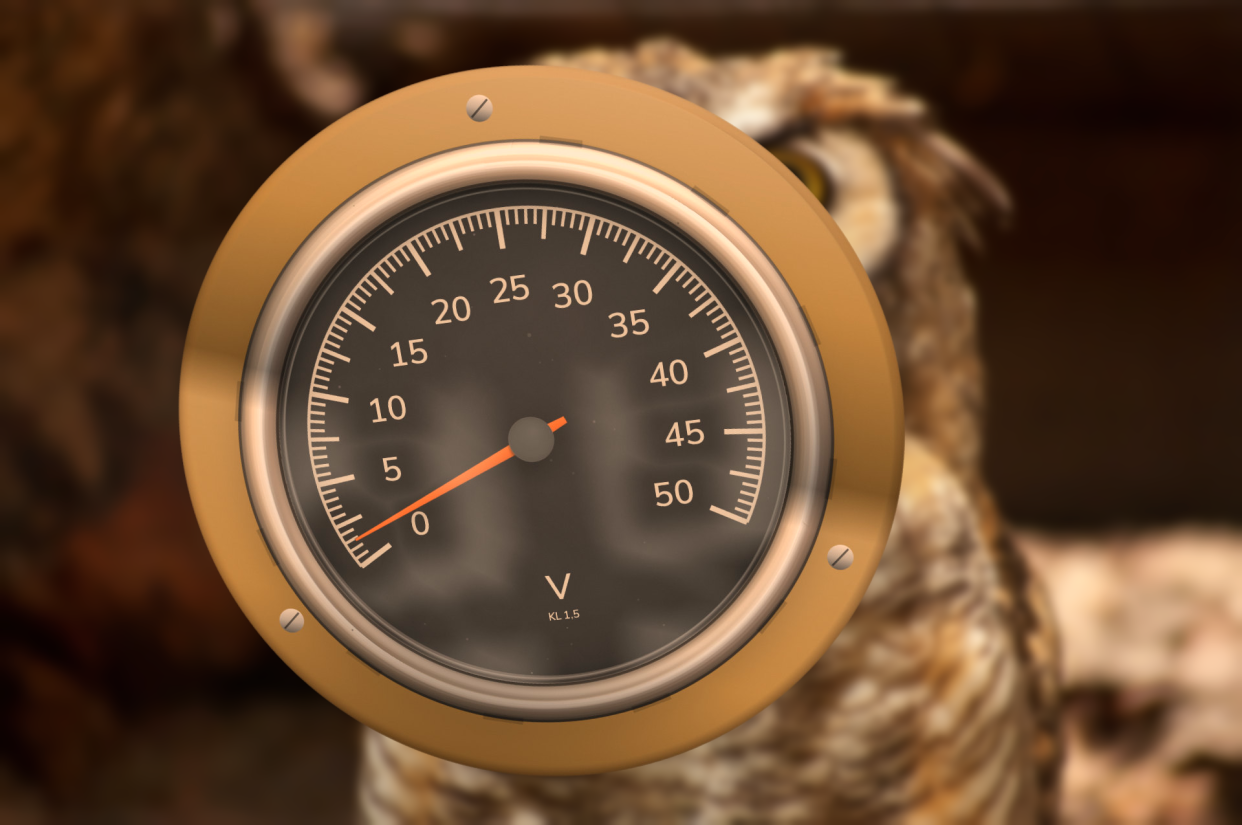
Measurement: 1.5 V
